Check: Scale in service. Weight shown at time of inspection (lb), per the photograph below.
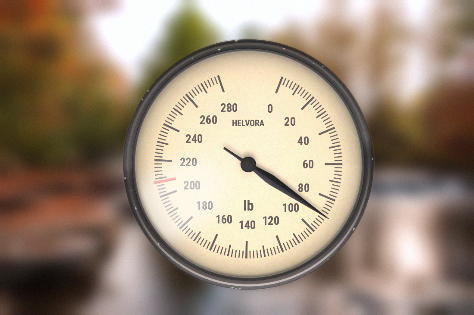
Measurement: 90 lb
